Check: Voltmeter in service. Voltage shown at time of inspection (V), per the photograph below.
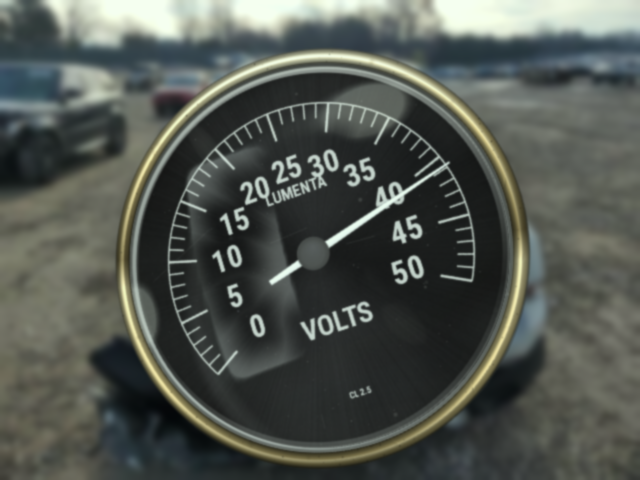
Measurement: 41 V
